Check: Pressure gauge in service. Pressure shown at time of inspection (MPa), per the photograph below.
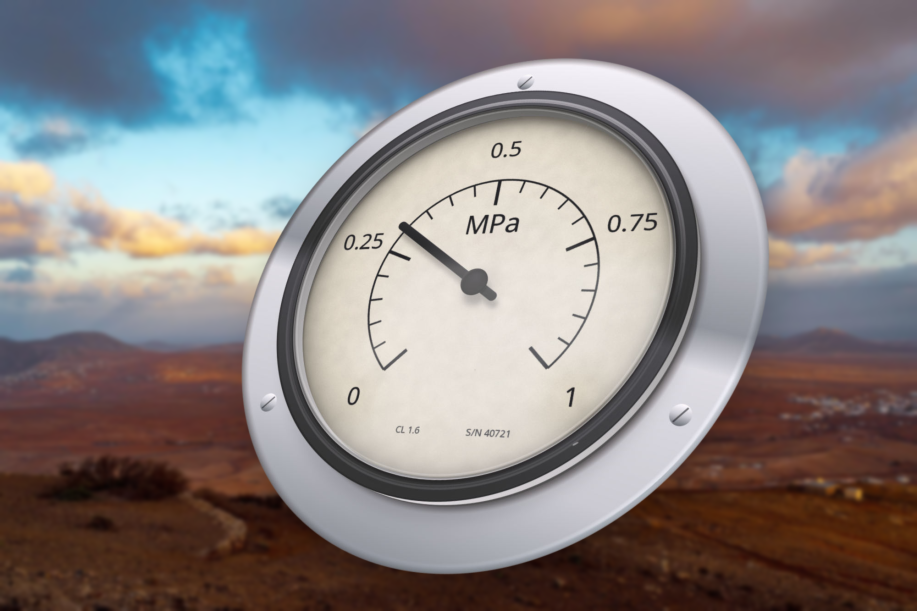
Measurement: 0.3 MPa
